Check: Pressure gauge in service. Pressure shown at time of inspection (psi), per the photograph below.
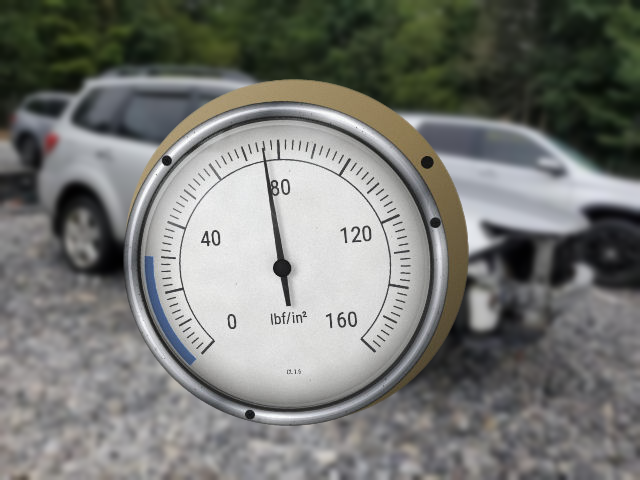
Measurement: 76 psi
